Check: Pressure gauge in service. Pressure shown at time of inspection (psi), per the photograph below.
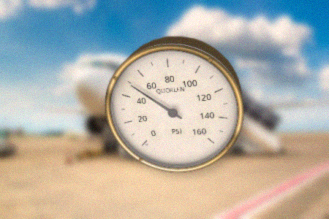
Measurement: 50 psi
